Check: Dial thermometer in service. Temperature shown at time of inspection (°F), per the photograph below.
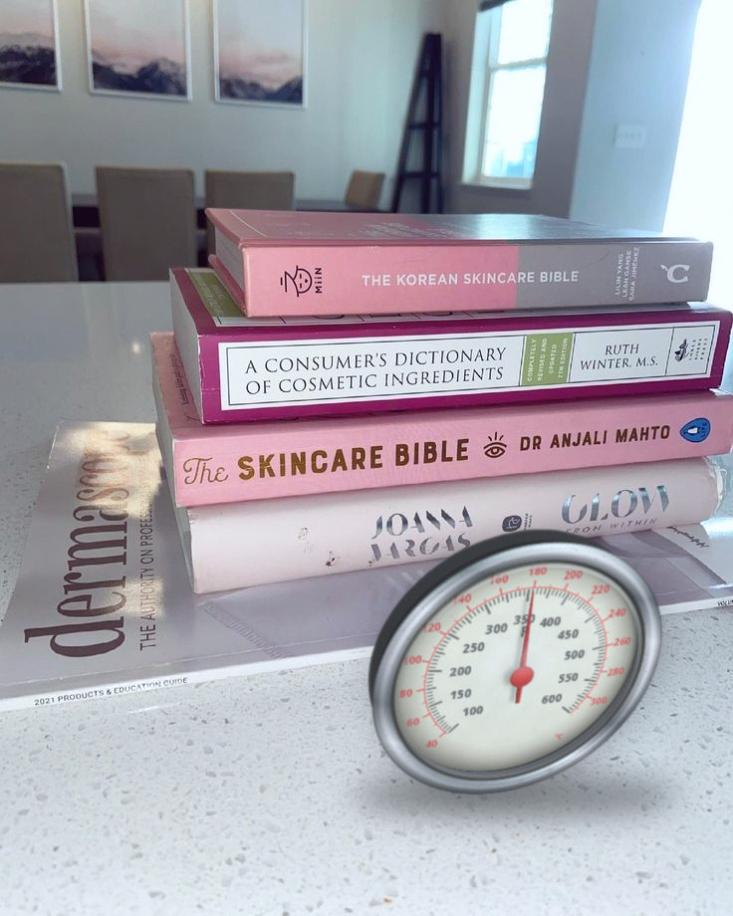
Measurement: 350 °F
